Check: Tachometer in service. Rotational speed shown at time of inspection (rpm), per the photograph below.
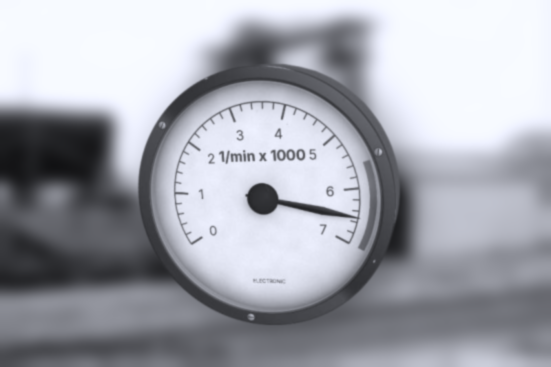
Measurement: 6500 rpm
